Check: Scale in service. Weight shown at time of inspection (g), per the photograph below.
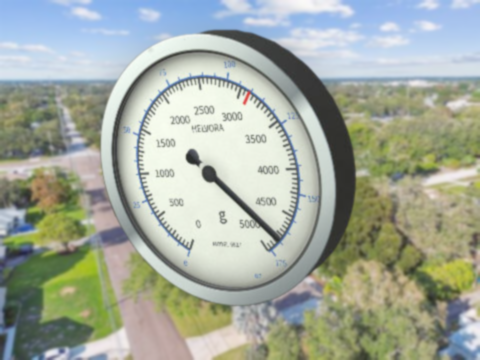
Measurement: 4750 g
